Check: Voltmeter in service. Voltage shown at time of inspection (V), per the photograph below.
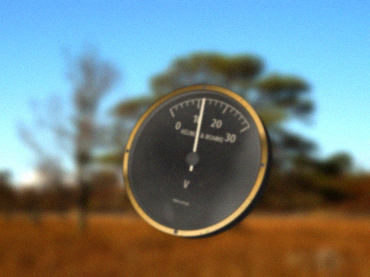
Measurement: 12 V
